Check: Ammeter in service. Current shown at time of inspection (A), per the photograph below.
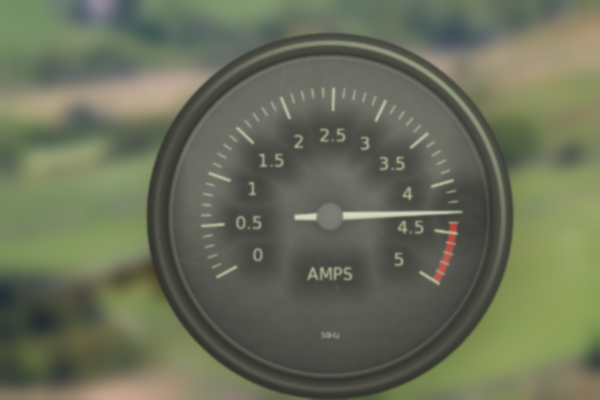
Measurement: 4.3 A
